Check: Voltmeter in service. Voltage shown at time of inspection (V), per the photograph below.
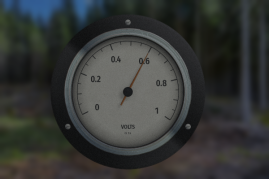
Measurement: 0.6 V
